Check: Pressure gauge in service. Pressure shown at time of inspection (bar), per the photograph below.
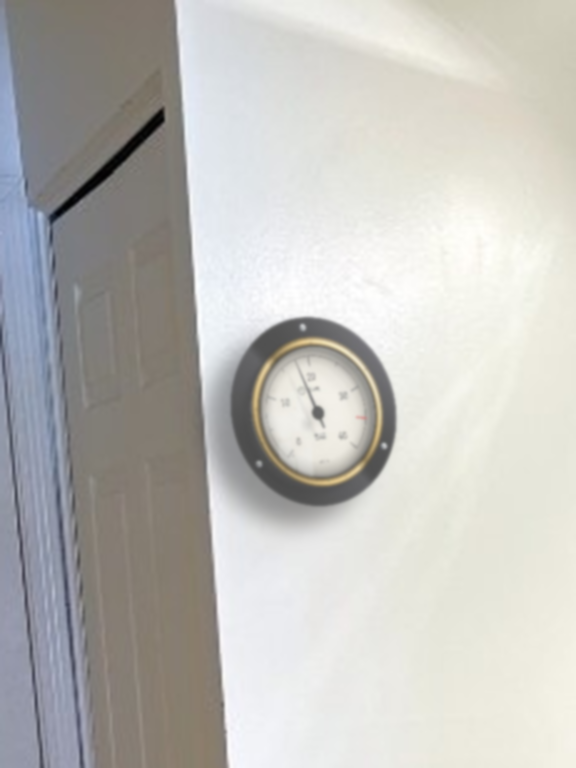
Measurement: 17.5 bar
